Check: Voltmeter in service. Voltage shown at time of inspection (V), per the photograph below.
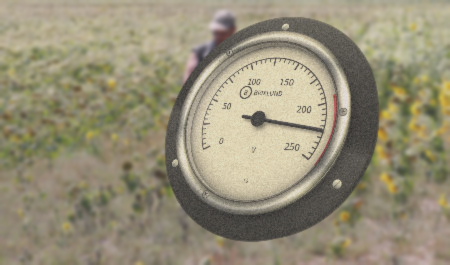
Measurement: 225 V
